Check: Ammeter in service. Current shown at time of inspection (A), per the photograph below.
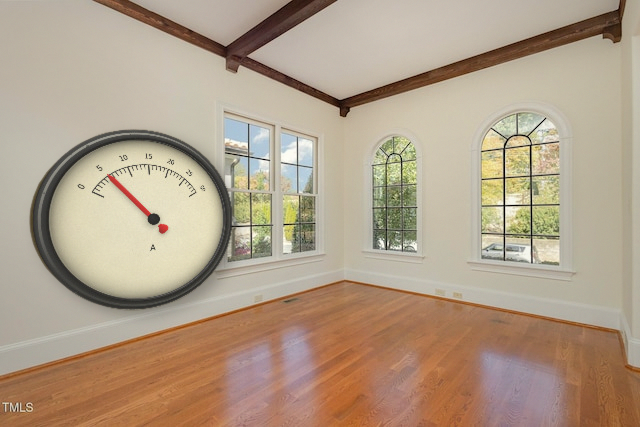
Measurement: 5 A
